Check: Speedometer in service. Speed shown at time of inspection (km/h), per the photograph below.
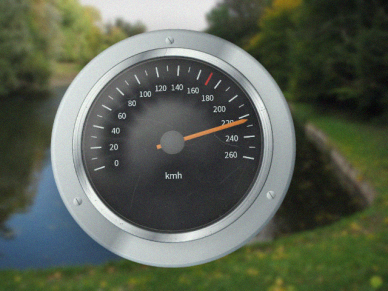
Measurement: 225 km/h
